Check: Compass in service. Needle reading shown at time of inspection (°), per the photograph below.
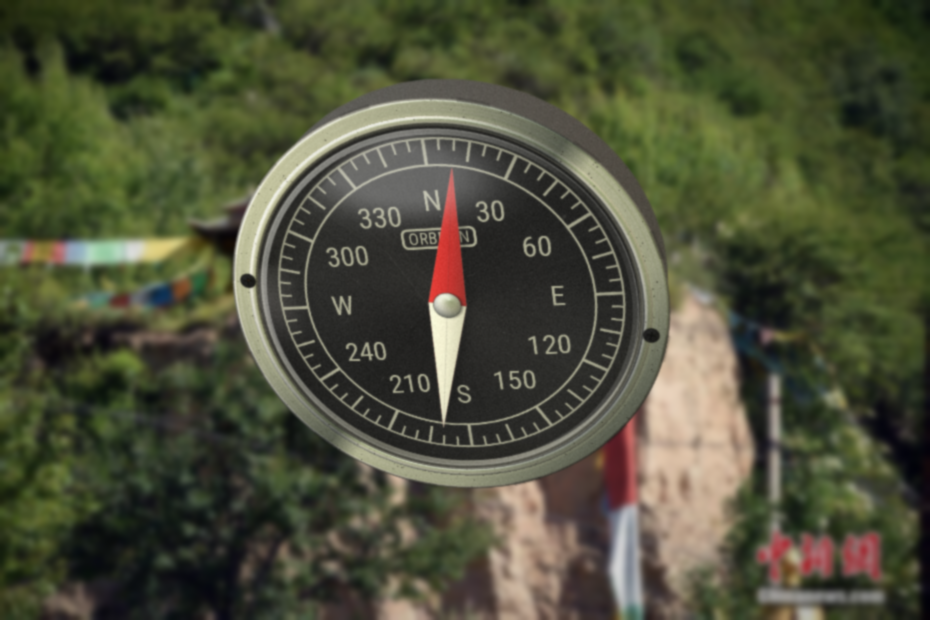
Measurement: 10 °
